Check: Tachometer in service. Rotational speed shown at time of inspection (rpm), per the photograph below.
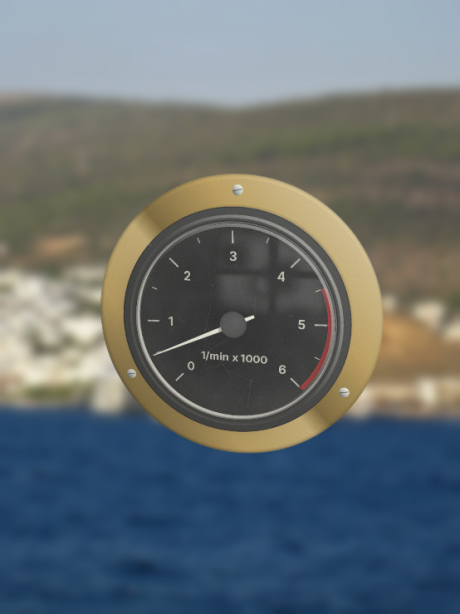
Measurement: 500 rpm
